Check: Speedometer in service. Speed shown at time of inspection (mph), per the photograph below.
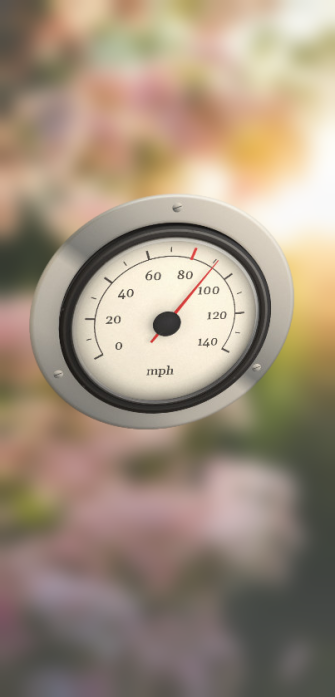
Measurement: 90 mph
